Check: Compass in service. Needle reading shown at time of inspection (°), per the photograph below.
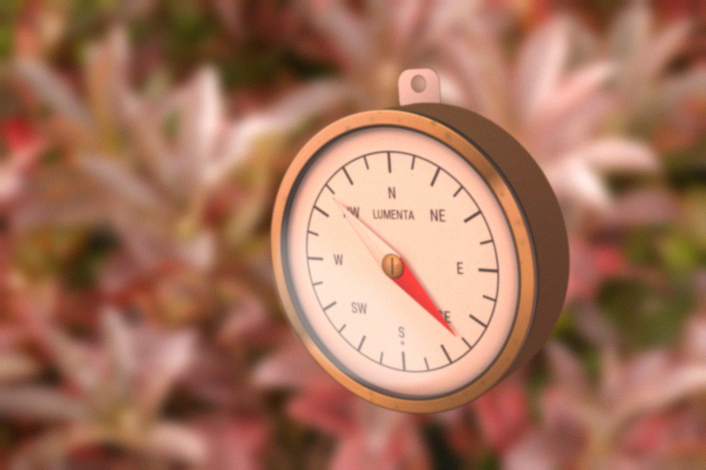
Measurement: 135 °
